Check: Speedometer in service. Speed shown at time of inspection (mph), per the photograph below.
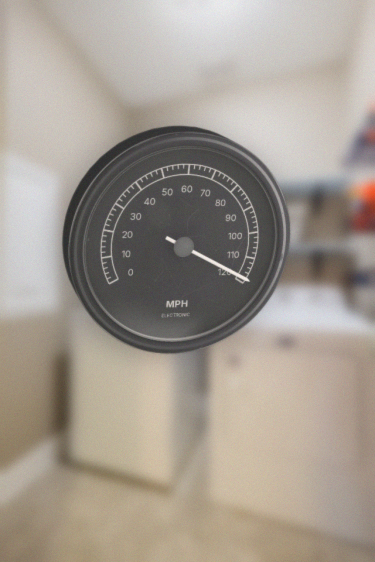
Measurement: 118 mph
